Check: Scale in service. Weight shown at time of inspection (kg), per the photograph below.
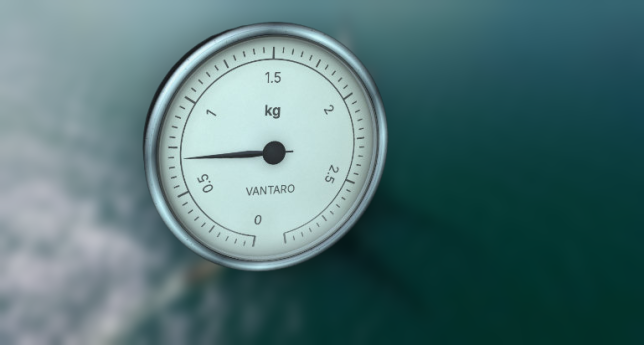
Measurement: 0.7 kg
